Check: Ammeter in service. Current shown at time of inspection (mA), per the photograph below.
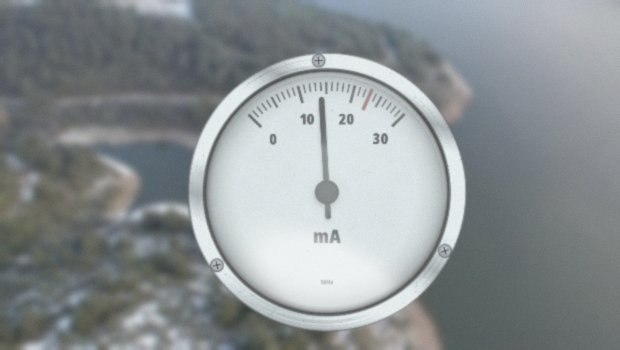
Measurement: 14 mA
